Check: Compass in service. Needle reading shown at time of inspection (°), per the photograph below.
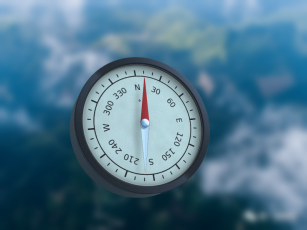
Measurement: 10 °
